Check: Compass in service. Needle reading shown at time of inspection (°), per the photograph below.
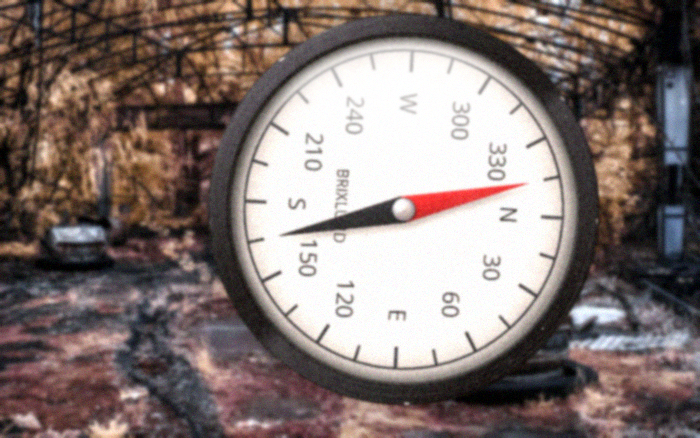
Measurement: 345 °
